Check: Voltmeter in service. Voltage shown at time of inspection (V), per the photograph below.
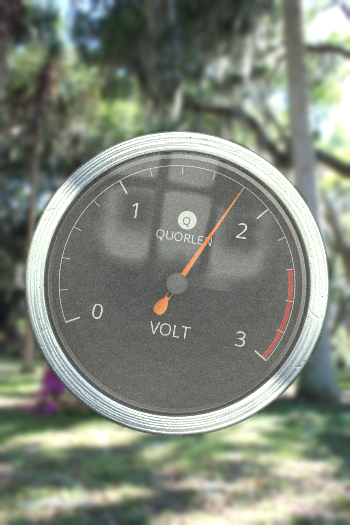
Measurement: 1.8 V
